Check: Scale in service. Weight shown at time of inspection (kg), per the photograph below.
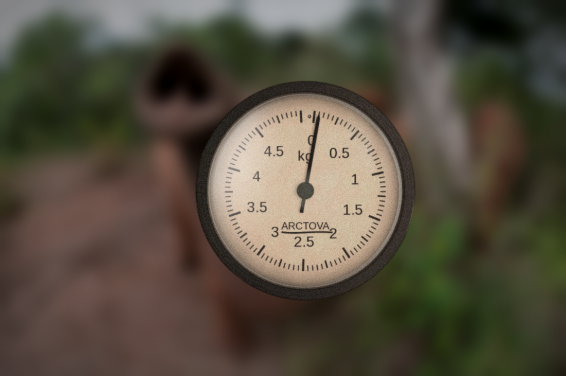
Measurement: 0.05 kg
